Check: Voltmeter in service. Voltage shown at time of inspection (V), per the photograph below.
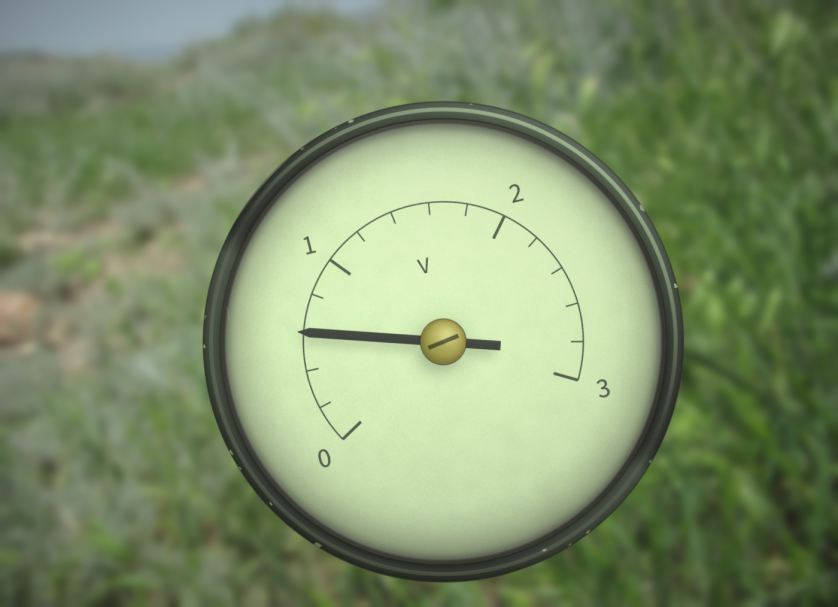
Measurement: 0.6 V
